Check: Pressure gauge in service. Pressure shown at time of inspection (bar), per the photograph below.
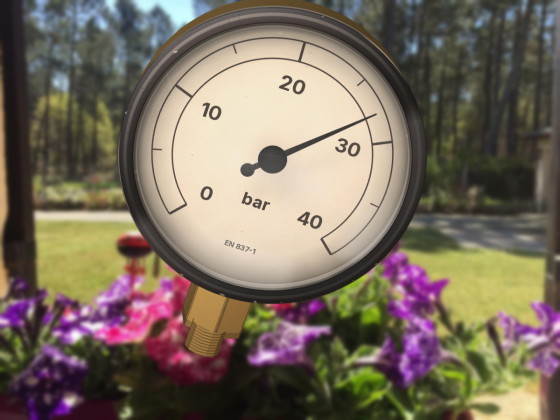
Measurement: 27.5 bar
